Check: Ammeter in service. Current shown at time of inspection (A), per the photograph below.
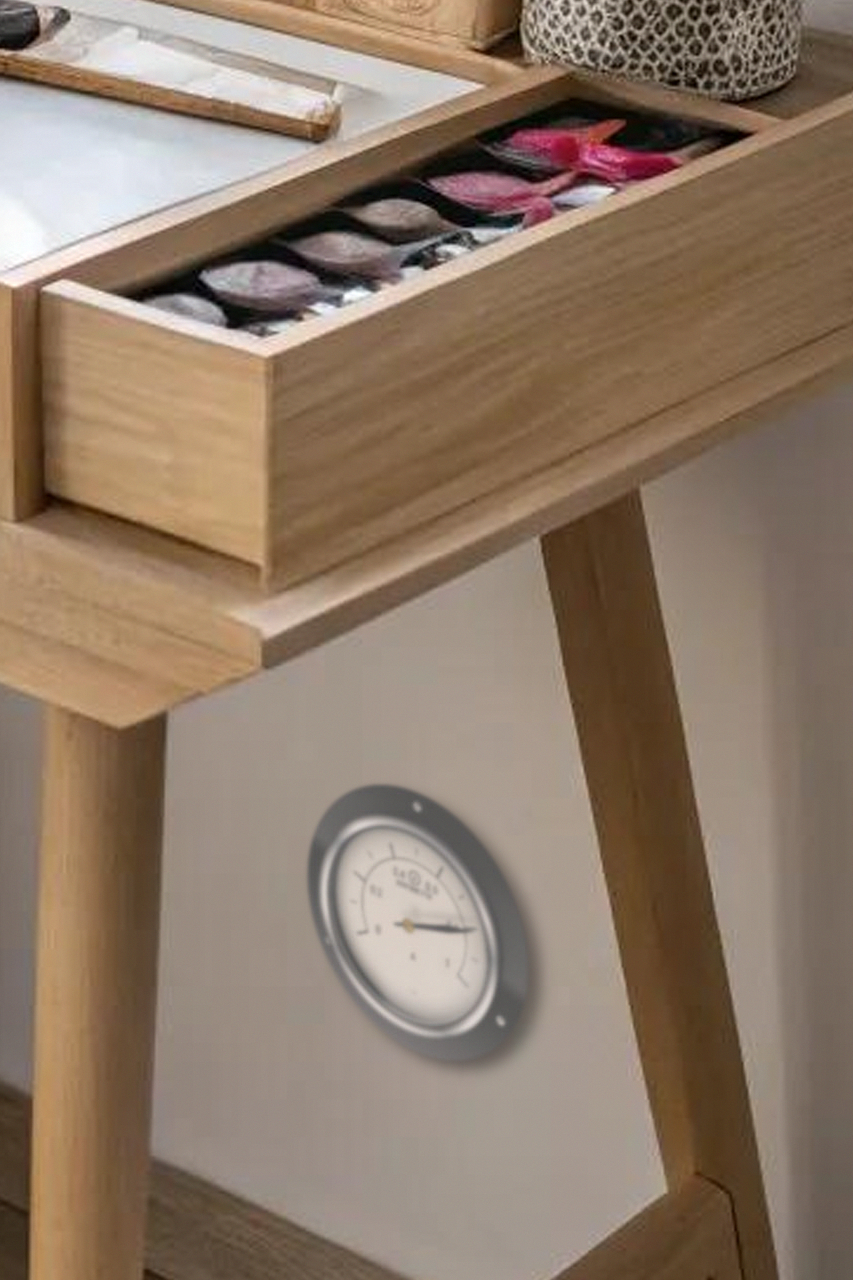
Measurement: 0.8 A
